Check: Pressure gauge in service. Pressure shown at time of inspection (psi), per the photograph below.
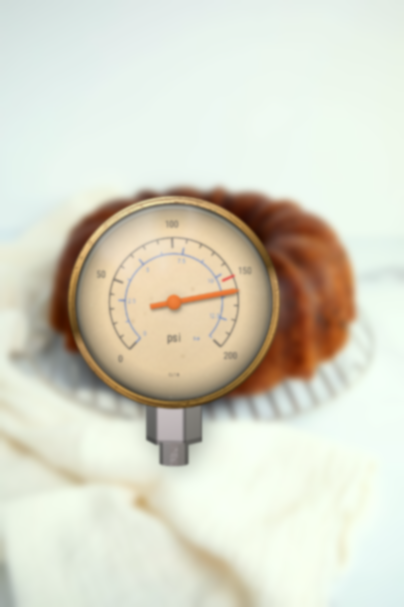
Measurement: 160 psi
